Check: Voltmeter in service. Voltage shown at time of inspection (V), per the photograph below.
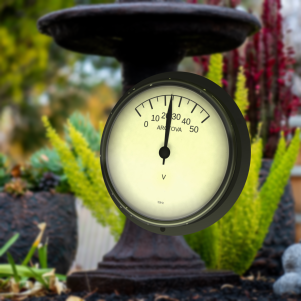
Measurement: 25 V
